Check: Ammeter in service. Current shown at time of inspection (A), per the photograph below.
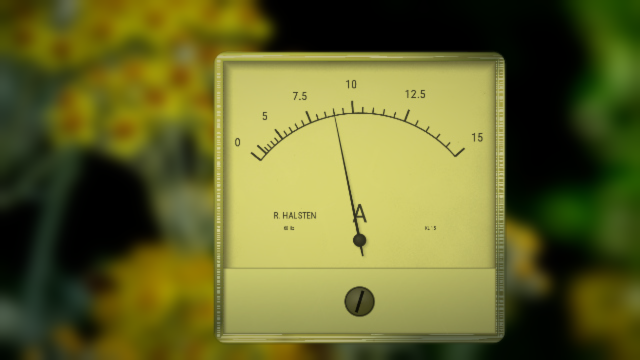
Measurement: 9 A
